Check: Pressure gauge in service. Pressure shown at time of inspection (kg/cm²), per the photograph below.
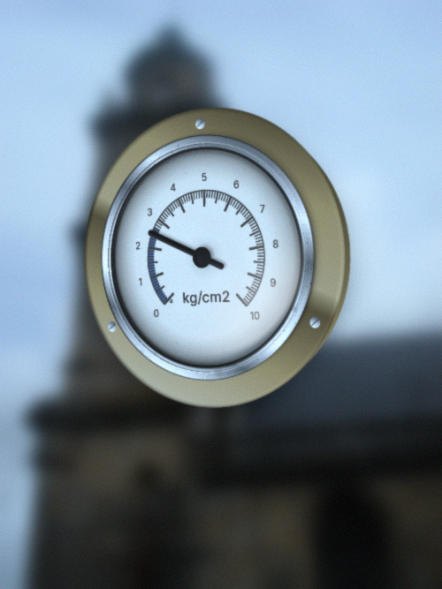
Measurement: 2.5 kg/cm²
